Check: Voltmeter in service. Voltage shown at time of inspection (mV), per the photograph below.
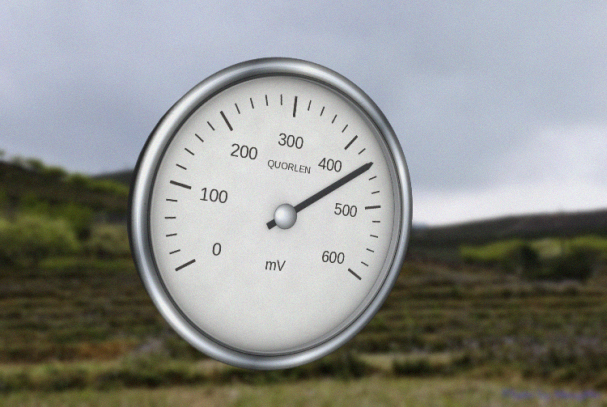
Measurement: 440 mV
